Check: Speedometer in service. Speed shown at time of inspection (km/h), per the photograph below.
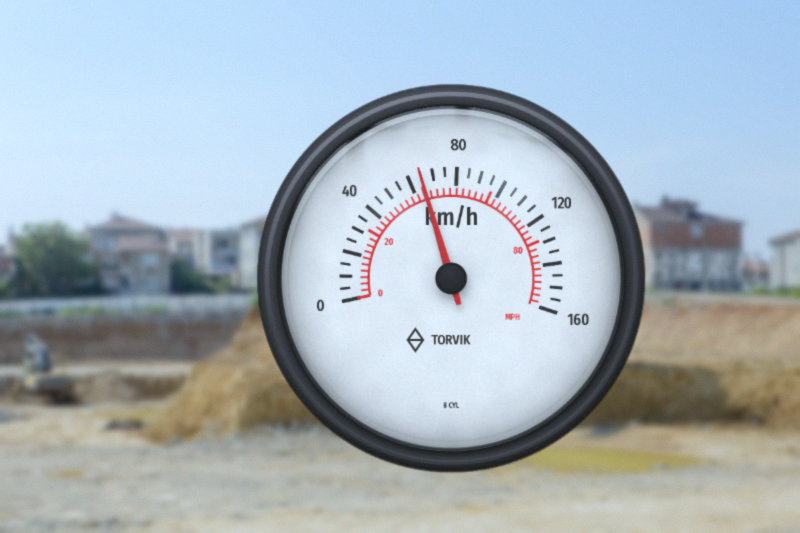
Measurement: 65 km/h
